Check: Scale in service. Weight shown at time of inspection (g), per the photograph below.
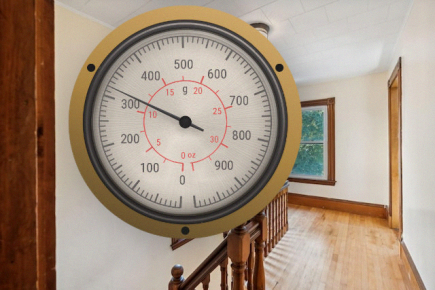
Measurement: 320 g
